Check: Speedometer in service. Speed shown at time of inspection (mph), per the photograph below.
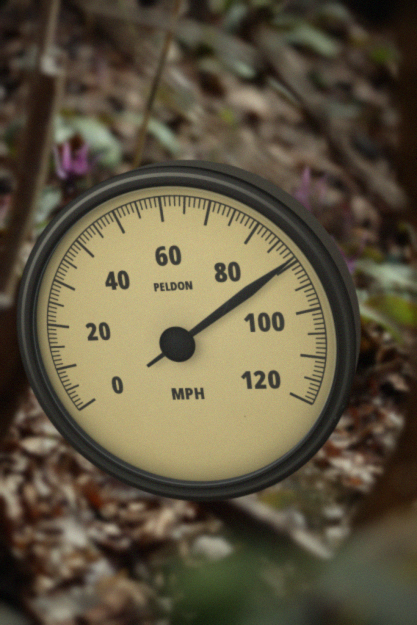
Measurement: 89 mph
